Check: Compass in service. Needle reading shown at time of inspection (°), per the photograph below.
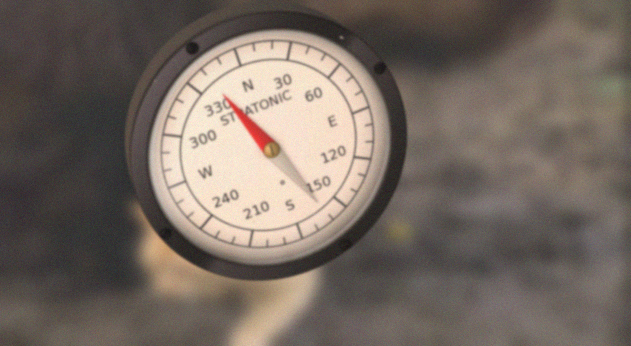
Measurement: 340 °
